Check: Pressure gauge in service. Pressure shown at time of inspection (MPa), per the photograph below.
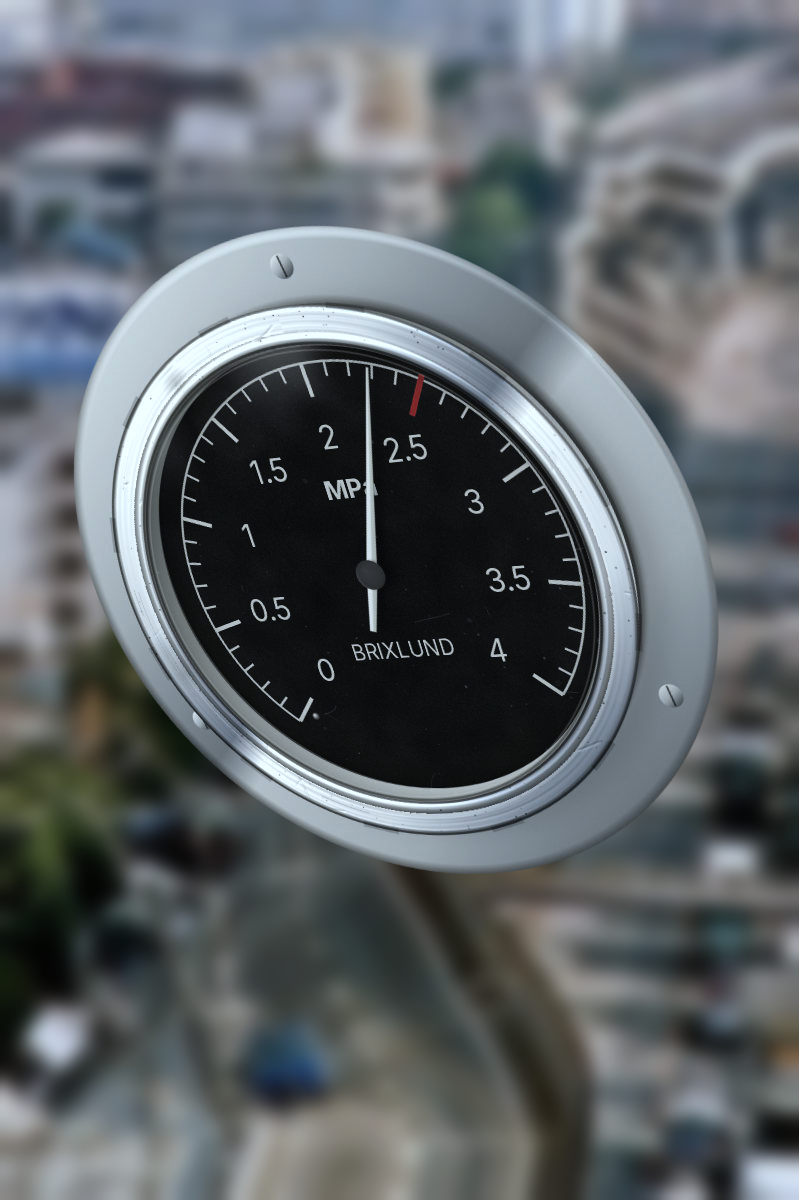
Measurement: 2.3 MPa
